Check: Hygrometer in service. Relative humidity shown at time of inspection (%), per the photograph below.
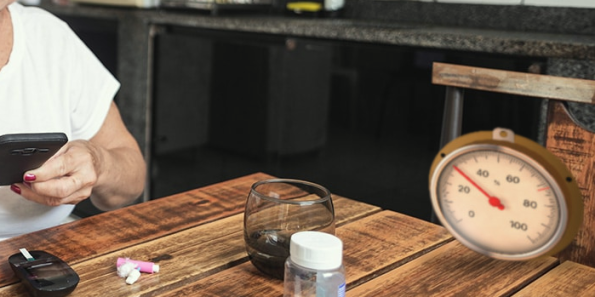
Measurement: 30 %
